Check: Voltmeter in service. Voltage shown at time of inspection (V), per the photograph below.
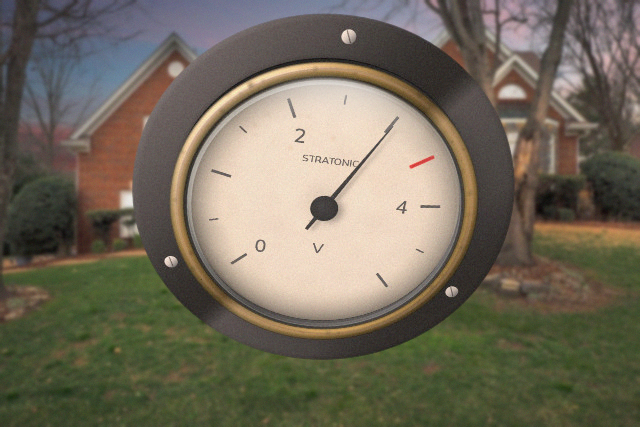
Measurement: 3 V
